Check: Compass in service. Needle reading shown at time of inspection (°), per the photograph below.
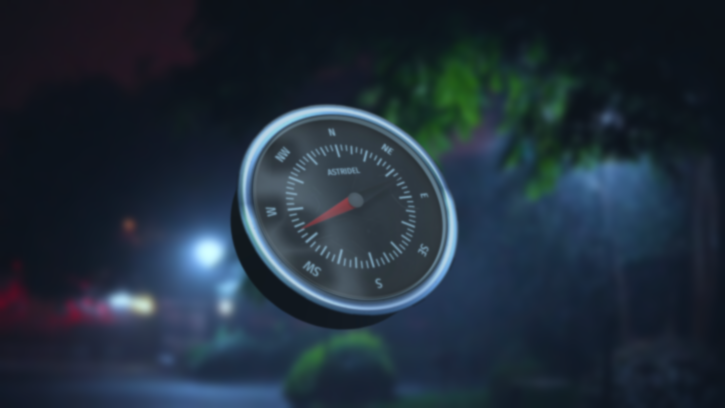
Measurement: 250 °
